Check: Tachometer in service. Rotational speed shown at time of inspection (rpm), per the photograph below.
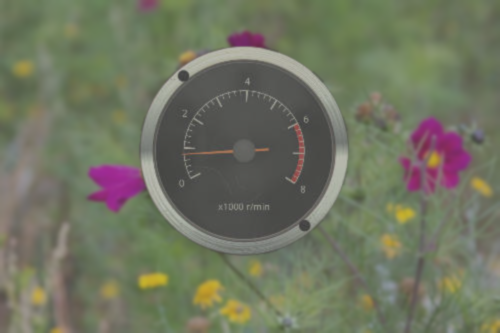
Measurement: 800 rpm
